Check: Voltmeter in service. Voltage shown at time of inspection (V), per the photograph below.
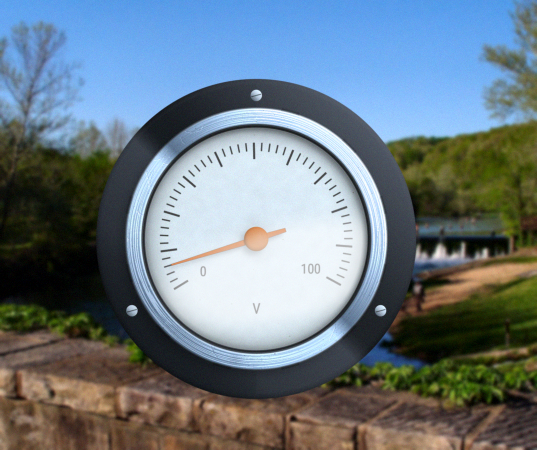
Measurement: 6 V
